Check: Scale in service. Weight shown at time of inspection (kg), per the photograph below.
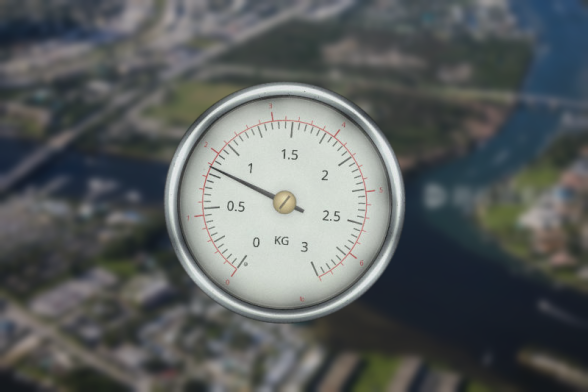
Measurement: 0.8 kg
